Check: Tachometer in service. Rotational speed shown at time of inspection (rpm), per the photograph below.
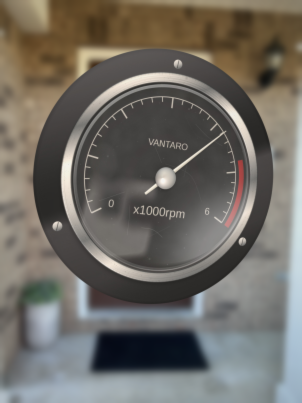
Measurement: 4200 rpm
